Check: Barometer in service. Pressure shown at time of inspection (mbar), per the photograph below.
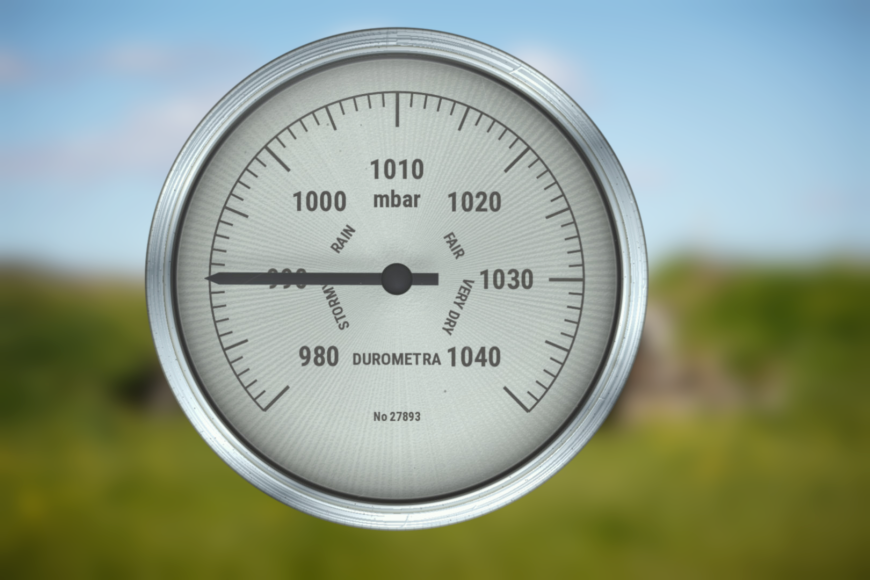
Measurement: 990 mbar
